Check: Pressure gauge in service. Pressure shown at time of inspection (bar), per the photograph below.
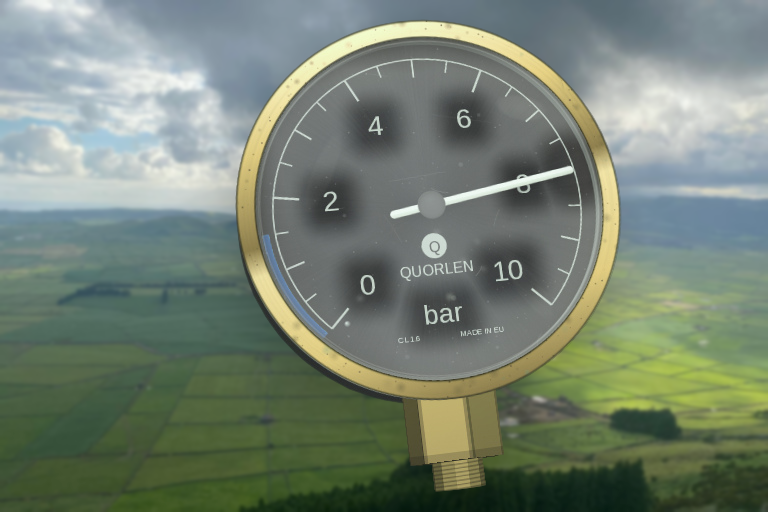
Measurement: 8 bar
